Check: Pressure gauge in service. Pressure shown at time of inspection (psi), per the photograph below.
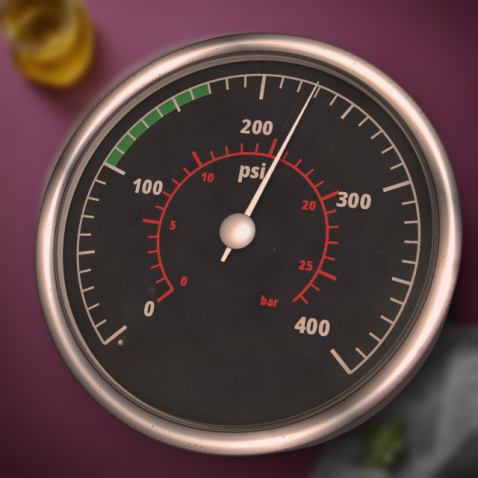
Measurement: 230 psi
